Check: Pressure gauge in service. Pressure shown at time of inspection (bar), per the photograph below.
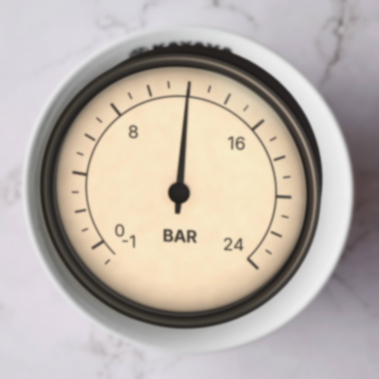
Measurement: 12 bar
